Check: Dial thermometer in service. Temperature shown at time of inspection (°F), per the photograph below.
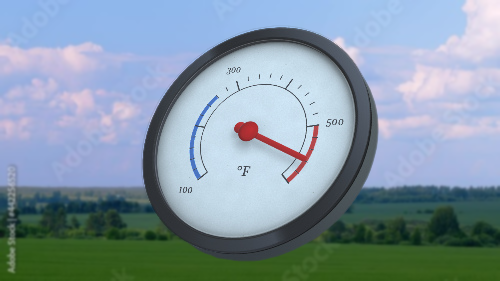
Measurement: 560 °F
